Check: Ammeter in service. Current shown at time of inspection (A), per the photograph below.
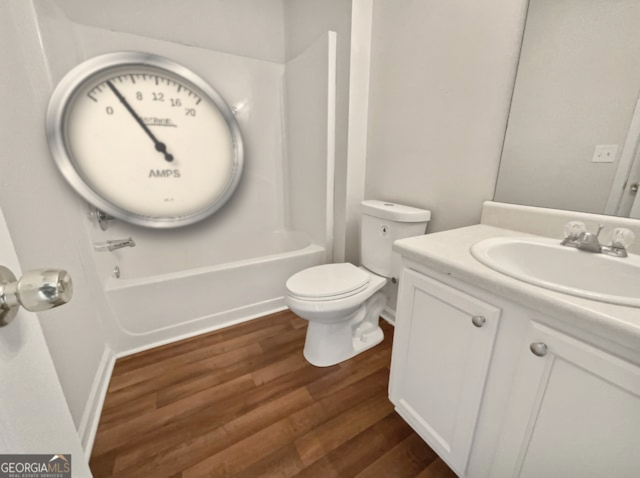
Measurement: 4 A
